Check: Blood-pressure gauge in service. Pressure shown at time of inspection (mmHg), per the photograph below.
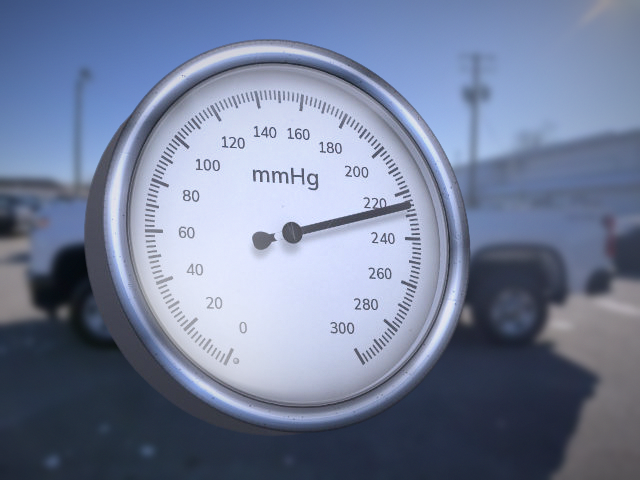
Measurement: 226 mmHg
